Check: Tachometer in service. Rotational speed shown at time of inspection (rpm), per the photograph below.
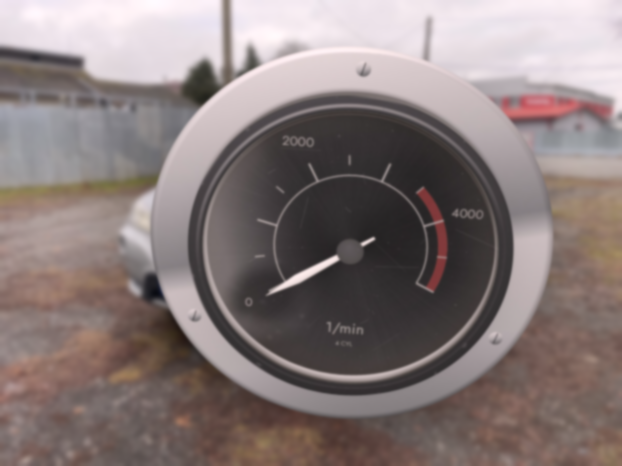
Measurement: 0 rpm
